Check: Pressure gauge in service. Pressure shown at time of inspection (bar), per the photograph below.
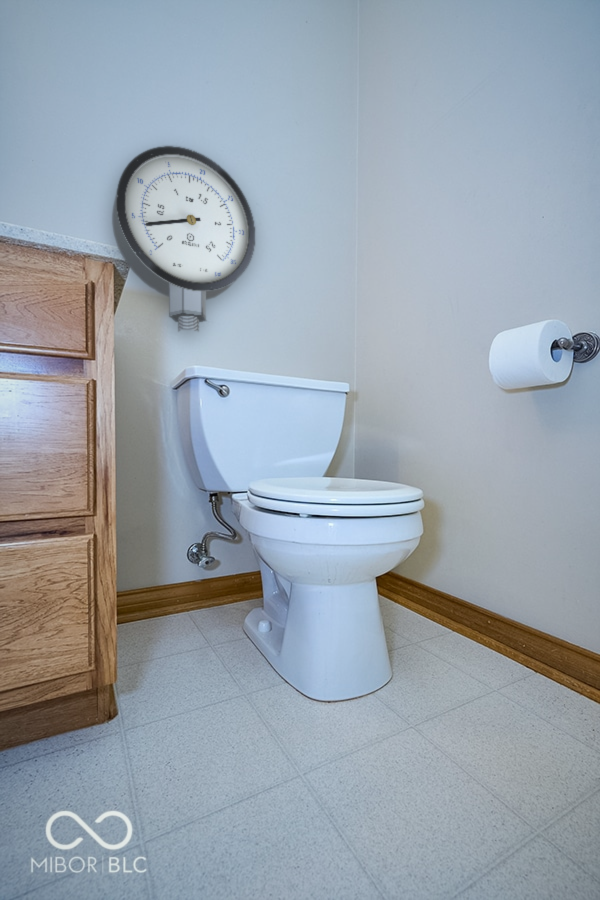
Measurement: 0.25 bar
